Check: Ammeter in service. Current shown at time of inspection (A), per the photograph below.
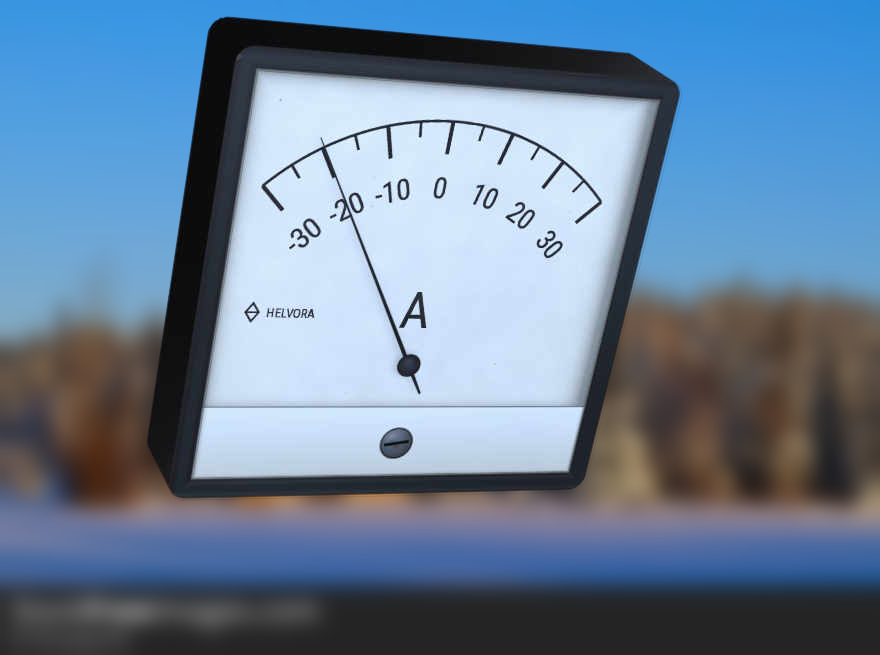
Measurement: -20 A
